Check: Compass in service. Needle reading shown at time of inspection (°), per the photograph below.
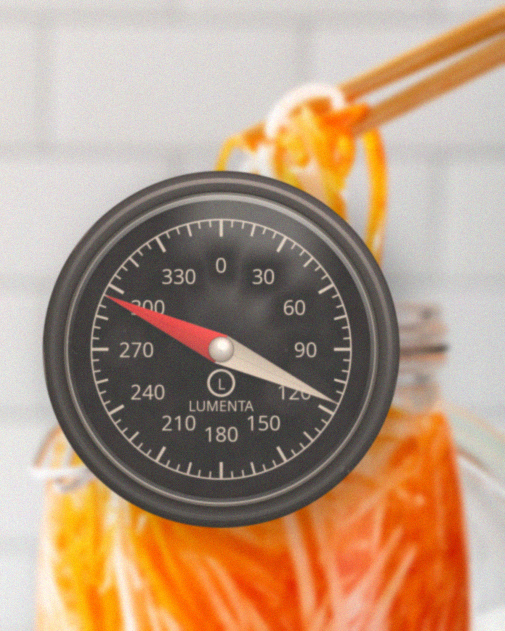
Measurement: 295 °
